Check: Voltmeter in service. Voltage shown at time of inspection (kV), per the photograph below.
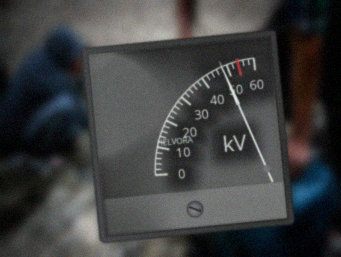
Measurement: 48 kV
